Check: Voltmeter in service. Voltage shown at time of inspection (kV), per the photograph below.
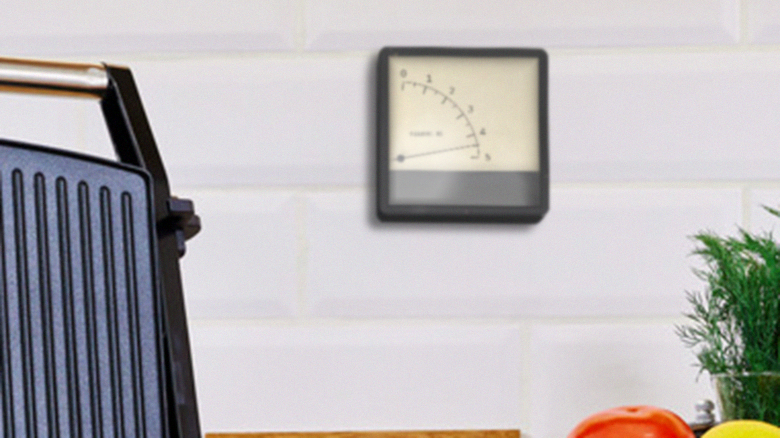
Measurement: 4.5 kV
